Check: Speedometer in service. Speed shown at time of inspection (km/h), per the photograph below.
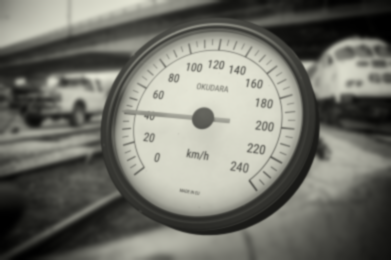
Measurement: 40 km/h
